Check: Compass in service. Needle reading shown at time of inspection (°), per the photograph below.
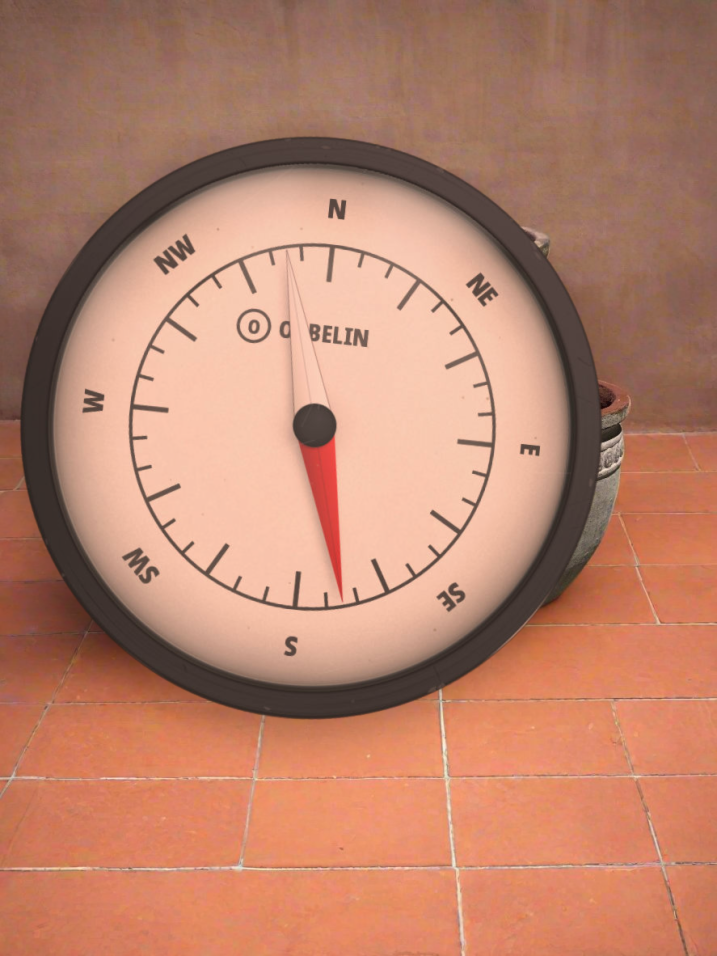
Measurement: 165 °
